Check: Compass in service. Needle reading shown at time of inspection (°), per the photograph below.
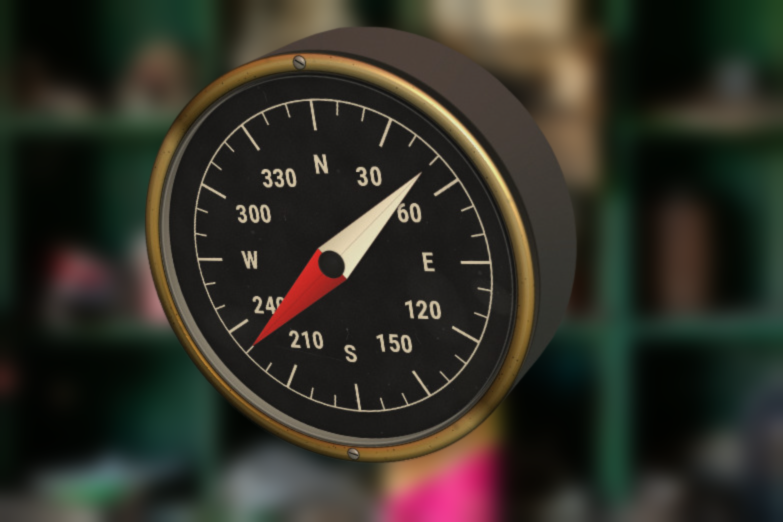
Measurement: 230 °
